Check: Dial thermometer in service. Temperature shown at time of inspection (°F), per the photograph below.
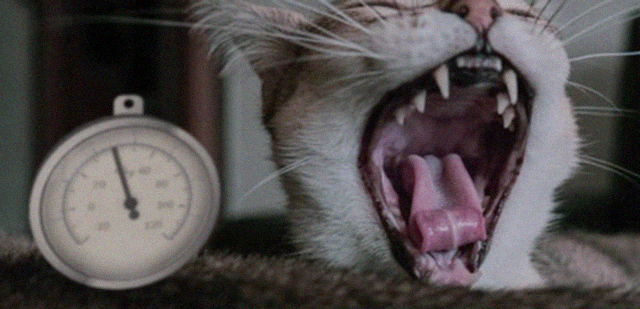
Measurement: 40 °F
